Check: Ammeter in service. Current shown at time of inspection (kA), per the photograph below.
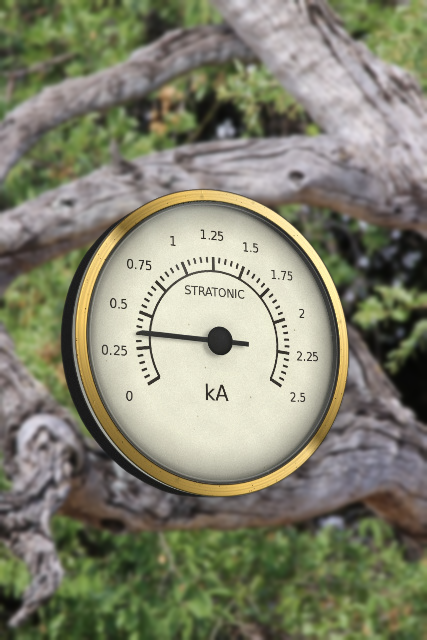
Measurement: 0.35 kA
